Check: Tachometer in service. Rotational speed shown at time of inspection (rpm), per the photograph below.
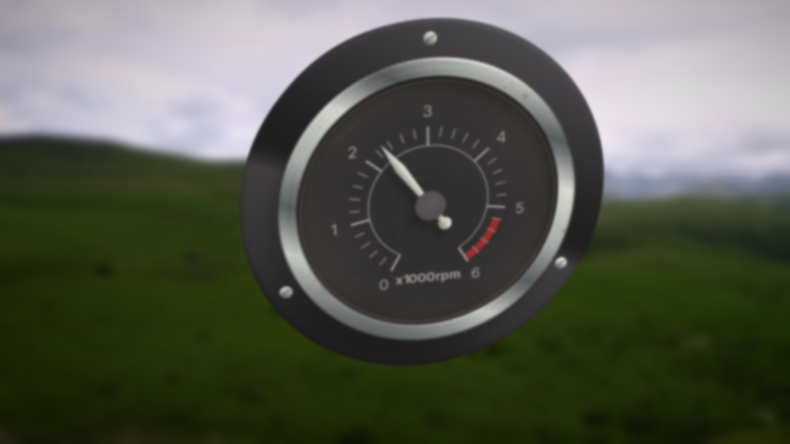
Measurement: 2300 rpm
